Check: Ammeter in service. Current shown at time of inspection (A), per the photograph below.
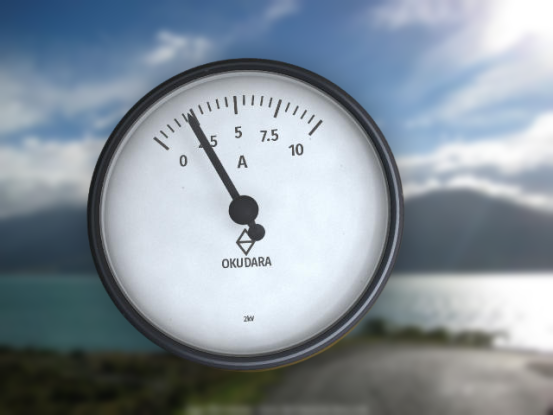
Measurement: 2.25 A
